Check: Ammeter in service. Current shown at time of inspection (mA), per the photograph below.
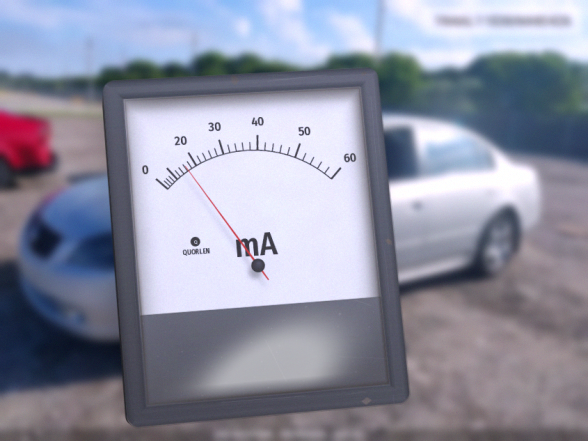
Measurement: 16 mA
